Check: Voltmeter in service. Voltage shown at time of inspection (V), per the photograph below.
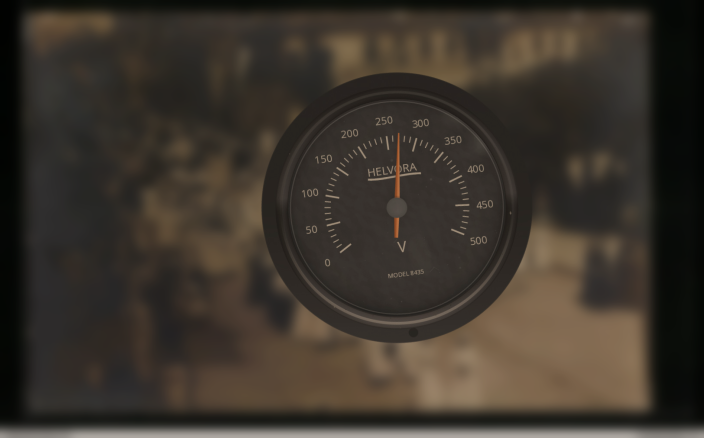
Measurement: 270 V
